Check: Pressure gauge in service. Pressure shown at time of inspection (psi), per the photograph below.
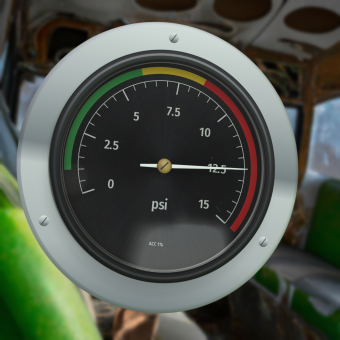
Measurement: 12.5 psi
